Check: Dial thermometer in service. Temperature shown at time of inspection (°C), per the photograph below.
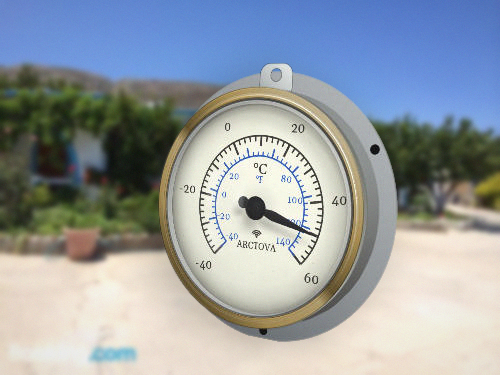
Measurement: 50 °C
